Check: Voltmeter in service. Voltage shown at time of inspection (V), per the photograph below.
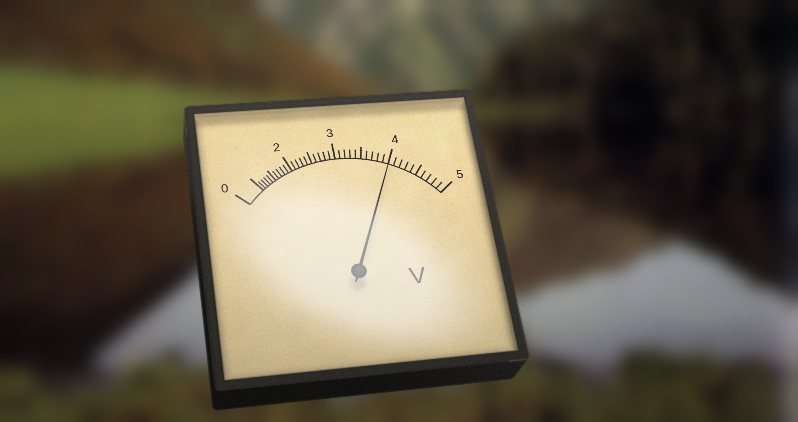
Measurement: 4 V
